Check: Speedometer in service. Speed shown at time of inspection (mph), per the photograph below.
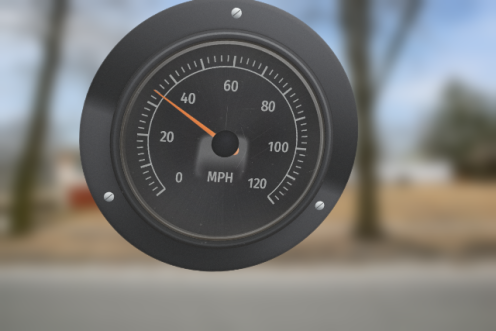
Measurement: 34 mph
